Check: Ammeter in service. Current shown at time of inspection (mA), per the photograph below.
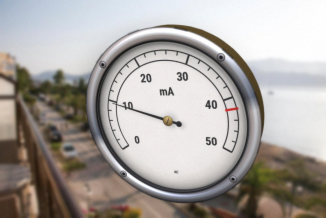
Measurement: 10 mA
